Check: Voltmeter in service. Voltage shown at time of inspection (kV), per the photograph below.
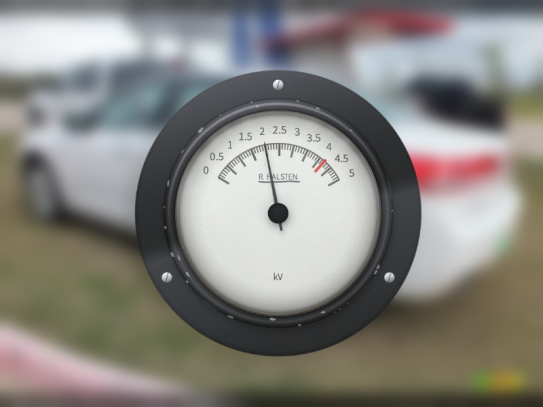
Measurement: 2 kV
